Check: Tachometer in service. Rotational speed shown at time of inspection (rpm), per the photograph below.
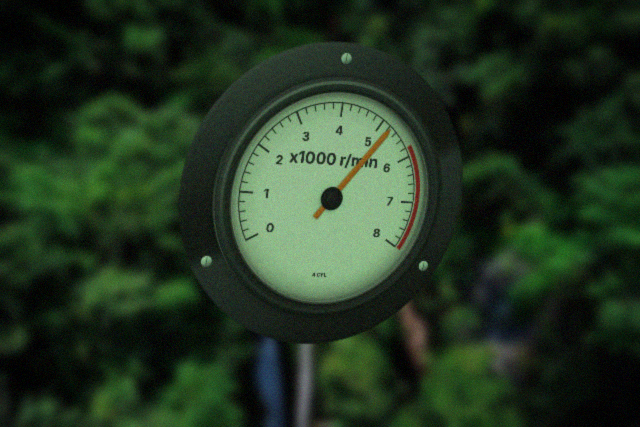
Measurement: 5200 rpm
